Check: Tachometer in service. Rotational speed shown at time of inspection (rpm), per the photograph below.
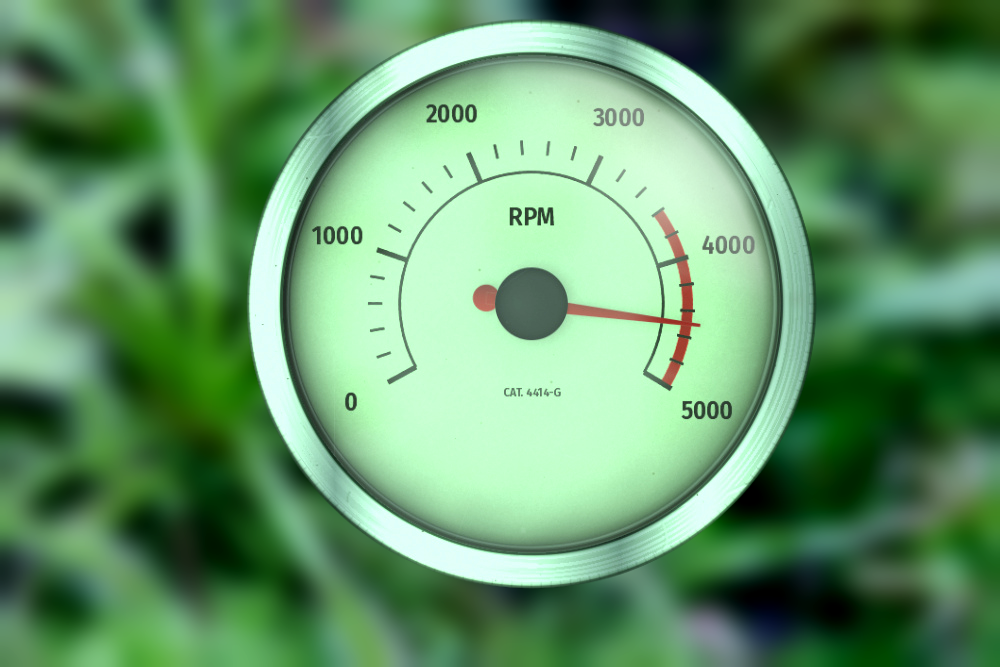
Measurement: 4500 rpm
